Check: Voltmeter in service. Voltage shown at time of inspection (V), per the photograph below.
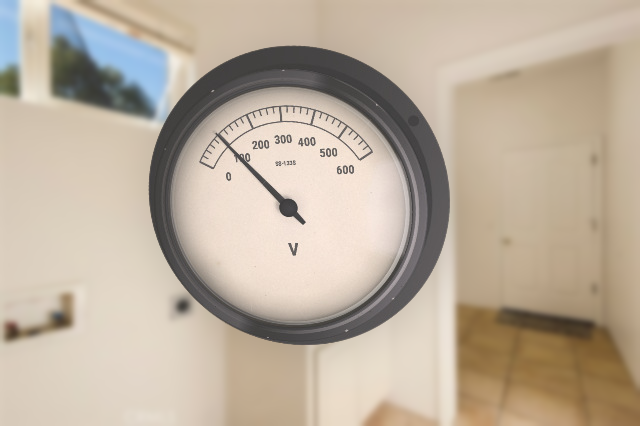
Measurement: 100 V
